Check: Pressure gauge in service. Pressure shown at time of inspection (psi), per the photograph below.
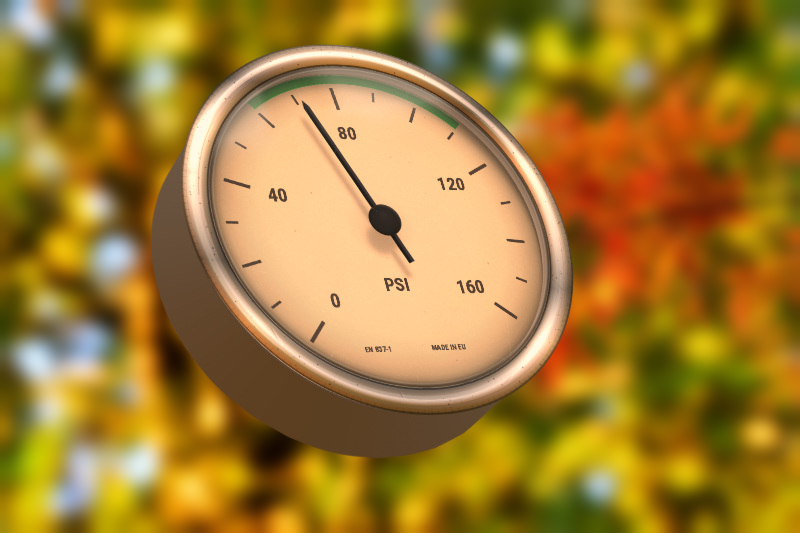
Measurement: 70 psi
